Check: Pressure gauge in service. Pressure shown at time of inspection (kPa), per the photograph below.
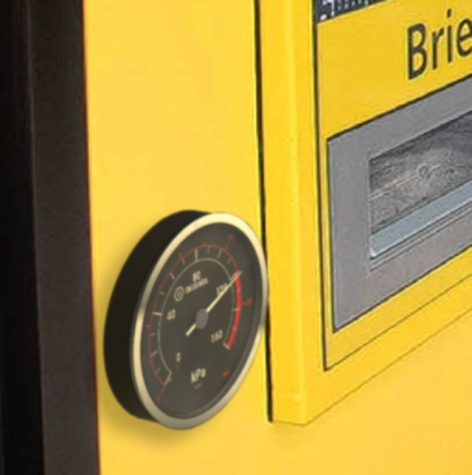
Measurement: 120 kPa
